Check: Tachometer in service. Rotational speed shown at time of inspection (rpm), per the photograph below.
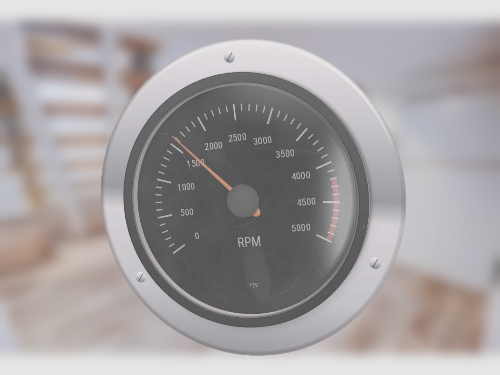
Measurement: 1600 rpm
